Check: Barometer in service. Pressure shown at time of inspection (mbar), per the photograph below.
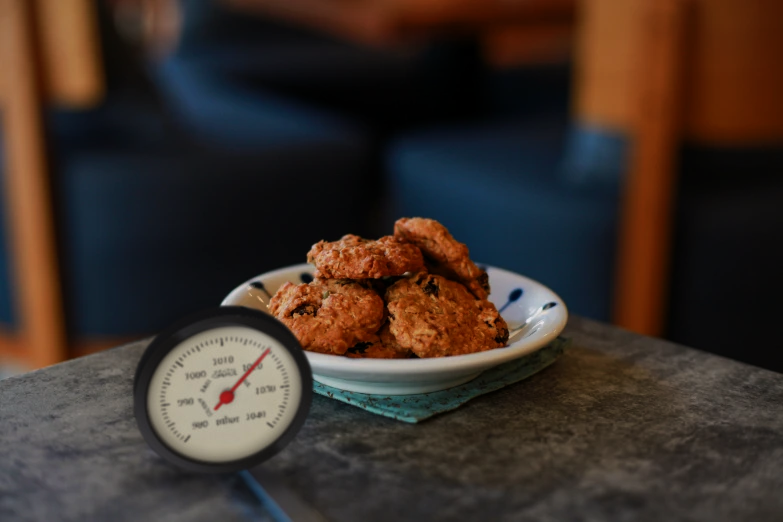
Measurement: 1020 mbar
